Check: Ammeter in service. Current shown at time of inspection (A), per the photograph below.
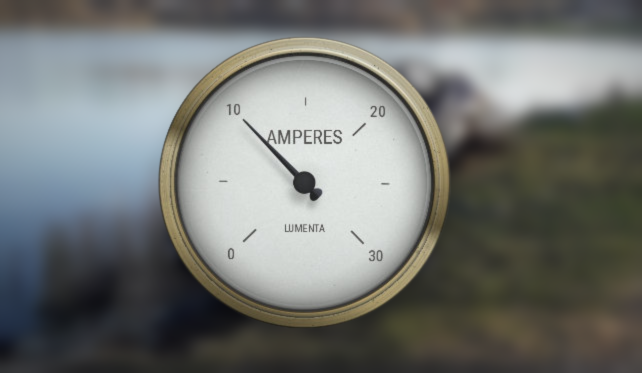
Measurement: 10 A
